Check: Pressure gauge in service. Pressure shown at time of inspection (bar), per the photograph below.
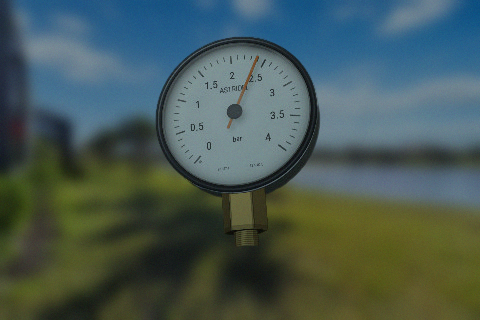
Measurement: 2.4 bar
